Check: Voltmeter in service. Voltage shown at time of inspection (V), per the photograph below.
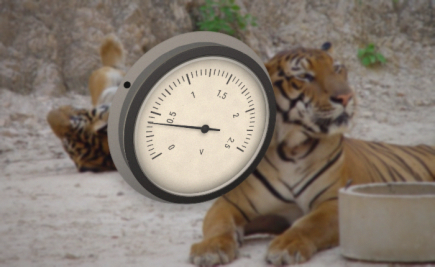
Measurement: 0.4 V
